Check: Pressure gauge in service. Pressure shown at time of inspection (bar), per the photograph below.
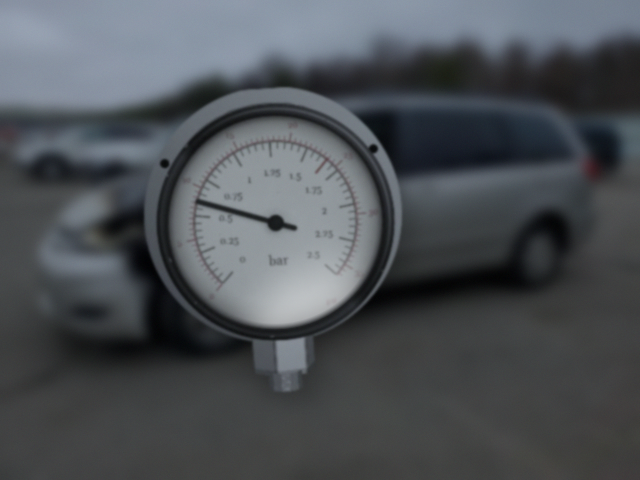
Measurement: 0.6 bar
